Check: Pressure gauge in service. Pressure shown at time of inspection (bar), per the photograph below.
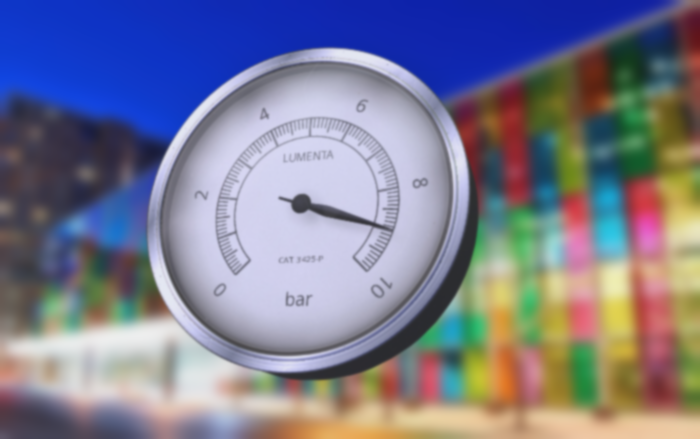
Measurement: 9 bar
